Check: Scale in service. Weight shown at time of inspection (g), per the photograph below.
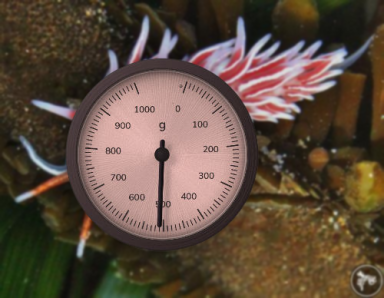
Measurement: 510 g
